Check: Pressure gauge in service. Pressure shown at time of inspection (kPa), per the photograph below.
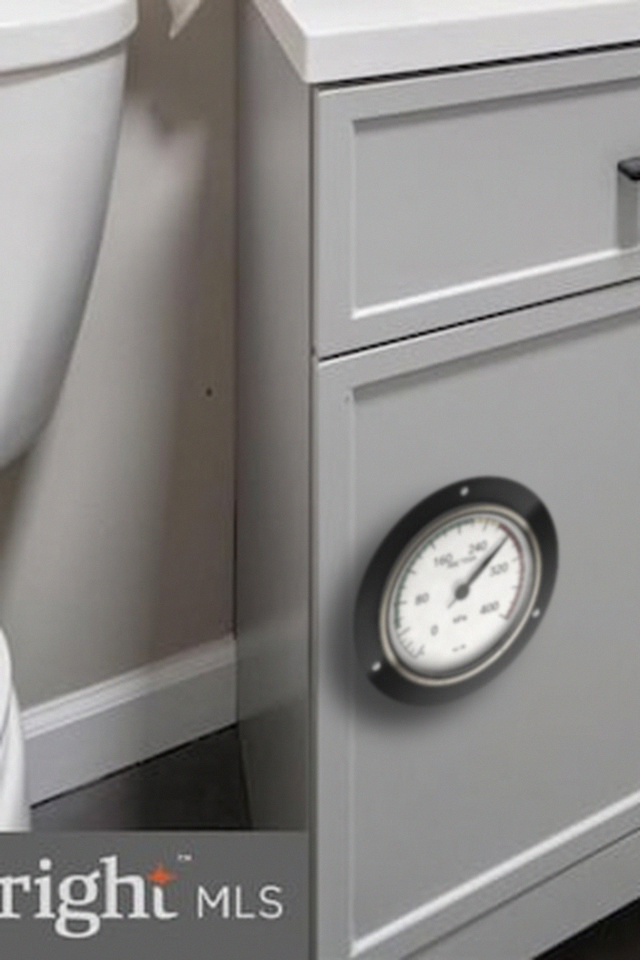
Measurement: 280 kPa
